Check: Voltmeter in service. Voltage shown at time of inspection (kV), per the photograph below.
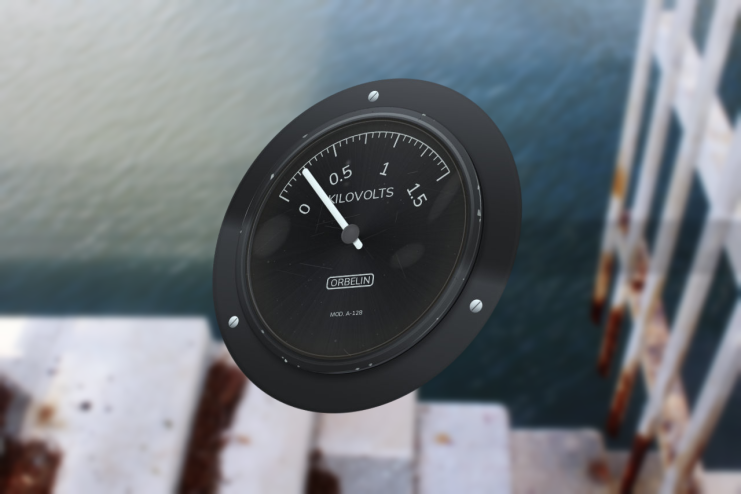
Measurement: 0.25 kV
